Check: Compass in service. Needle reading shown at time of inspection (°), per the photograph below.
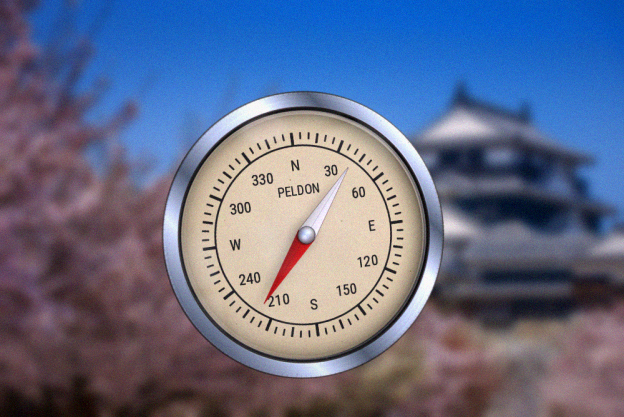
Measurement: 220 °
